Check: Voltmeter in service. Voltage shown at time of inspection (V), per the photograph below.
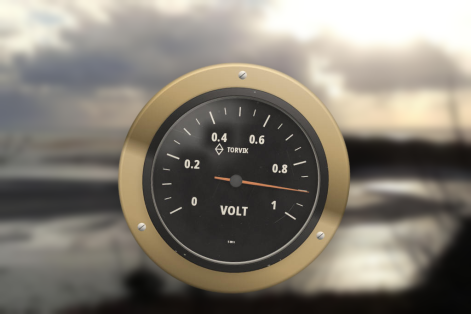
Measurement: 0.9 V
